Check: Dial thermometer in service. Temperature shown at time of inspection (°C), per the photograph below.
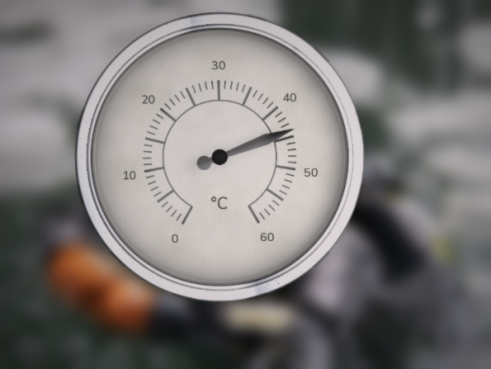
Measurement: 44 °C
